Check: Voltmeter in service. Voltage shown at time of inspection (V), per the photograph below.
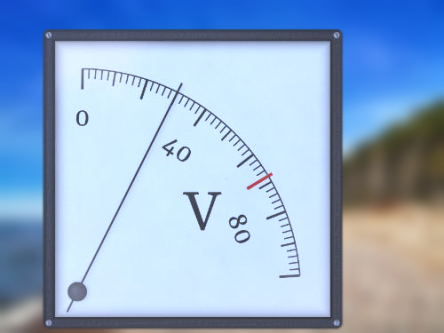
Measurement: 30 V
